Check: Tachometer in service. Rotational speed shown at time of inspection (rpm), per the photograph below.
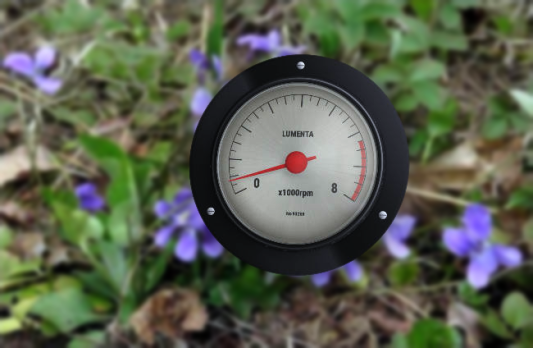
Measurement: 375 rpm
